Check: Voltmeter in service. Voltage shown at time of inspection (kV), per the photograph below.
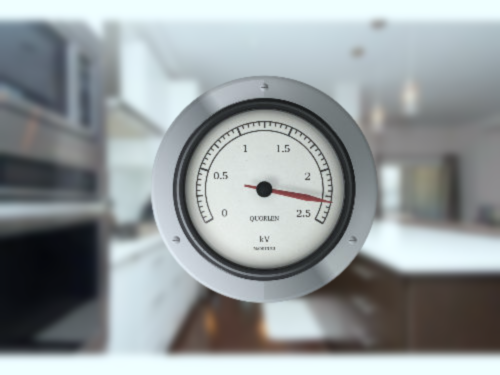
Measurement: 2.3 kV
